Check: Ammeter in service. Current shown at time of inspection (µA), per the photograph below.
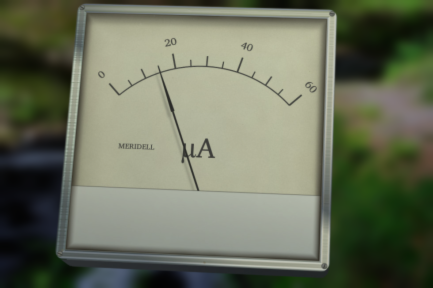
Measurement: 15 µA
